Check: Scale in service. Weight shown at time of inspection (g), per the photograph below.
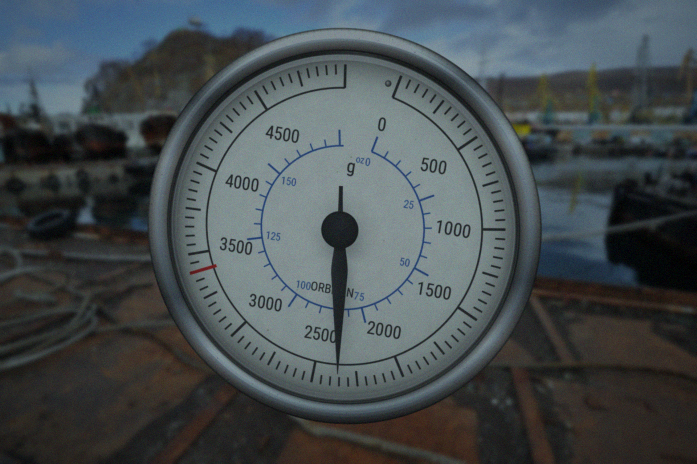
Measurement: 2350 g
